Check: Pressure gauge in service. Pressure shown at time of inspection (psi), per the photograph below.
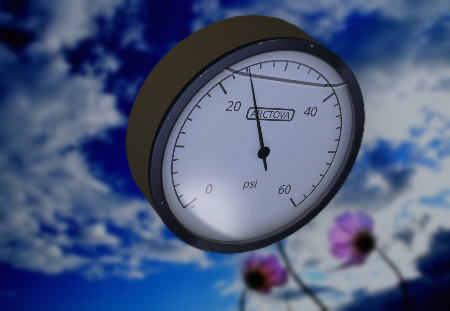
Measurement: 24 psi
